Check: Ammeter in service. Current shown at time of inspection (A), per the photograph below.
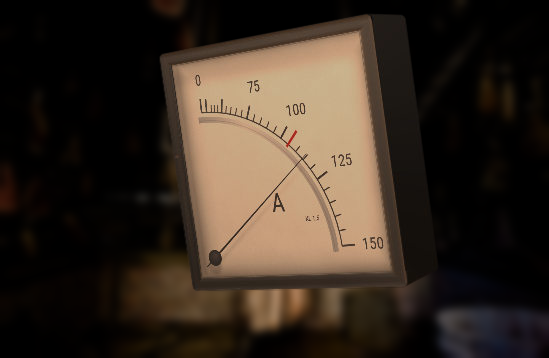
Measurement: 115 A
